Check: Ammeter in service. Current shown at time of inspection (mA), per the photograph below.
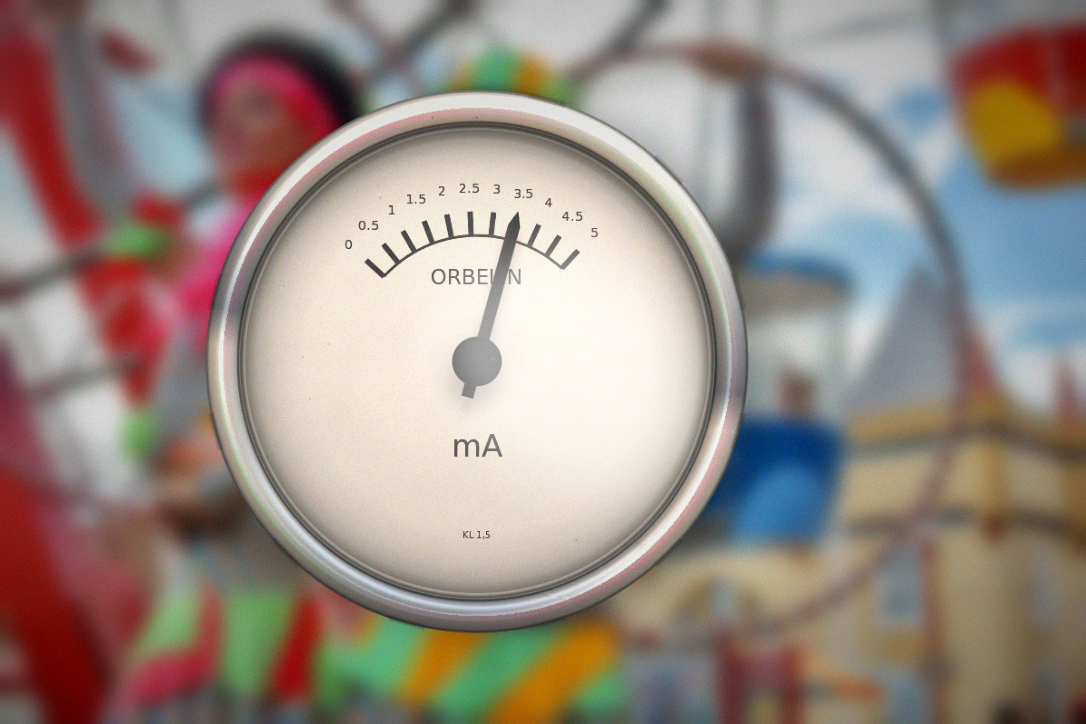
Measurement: 3.5 mA
